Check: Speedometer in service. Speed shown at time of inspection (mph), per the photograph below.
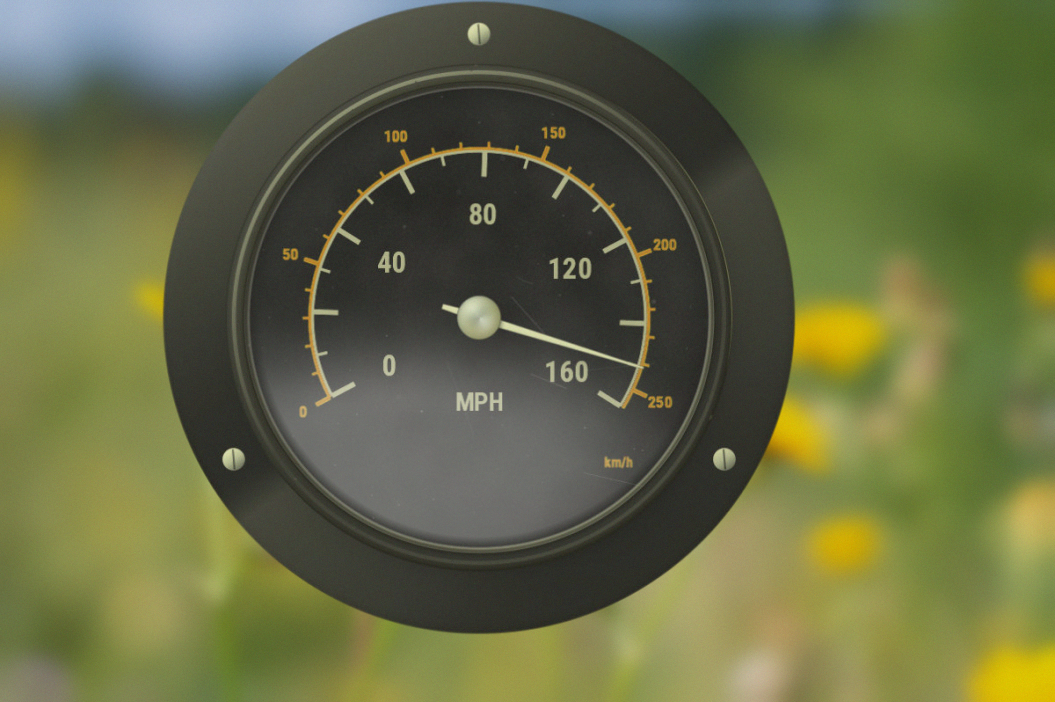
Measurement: 150 mph
